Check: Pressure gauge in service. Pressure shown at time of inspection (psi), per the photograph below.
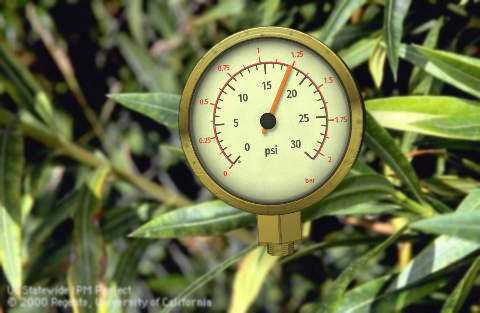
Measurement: 18 psi
